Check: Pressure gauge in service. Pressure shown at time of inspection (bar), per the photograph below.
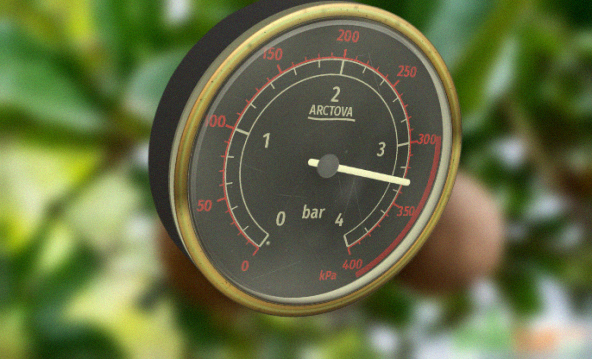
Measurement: 3.3 bar
